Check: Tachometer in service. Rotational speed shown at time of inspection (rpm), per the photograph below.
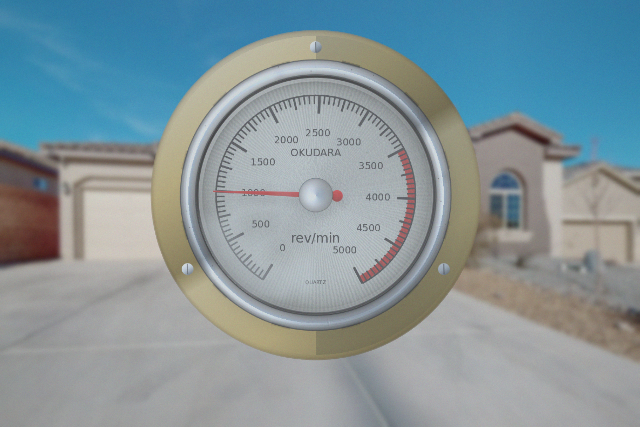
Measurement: 1000 rpm
